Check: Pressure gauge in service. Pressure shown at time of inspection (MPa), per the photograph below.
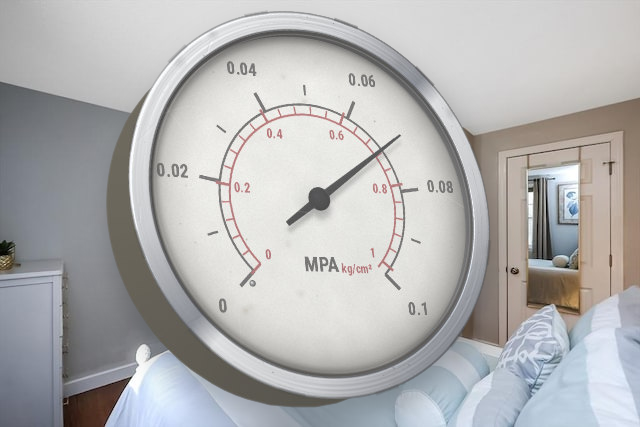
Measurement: 0.07 MPa
